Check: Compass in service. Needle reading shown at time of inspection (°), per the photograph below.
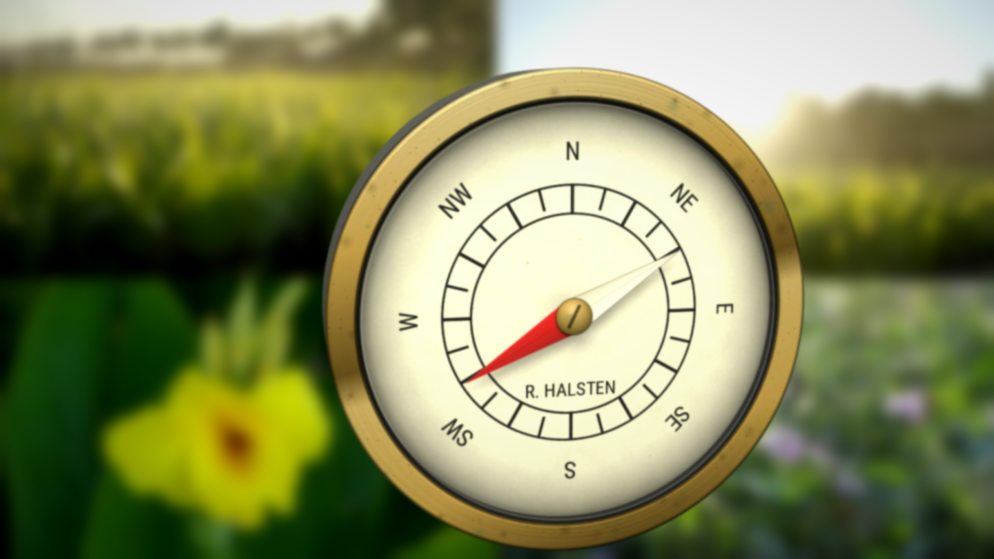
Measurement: 240 °
